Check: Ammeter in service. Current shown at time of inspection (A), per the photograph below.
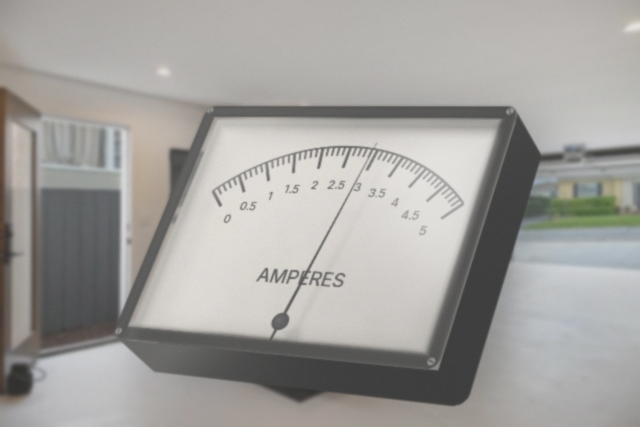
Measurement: 3 A
